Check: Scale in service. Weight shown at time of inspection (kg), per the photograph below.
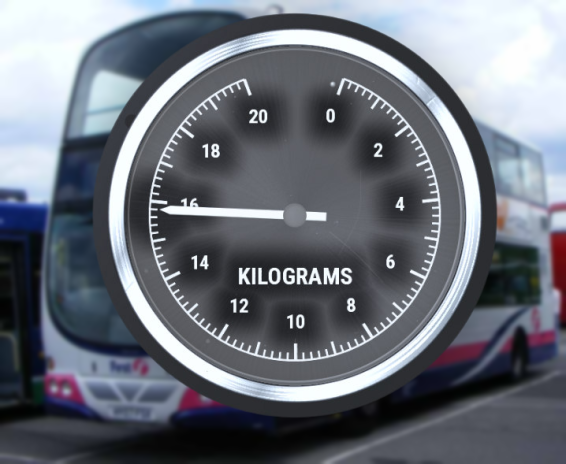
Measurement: 15.8 kg
